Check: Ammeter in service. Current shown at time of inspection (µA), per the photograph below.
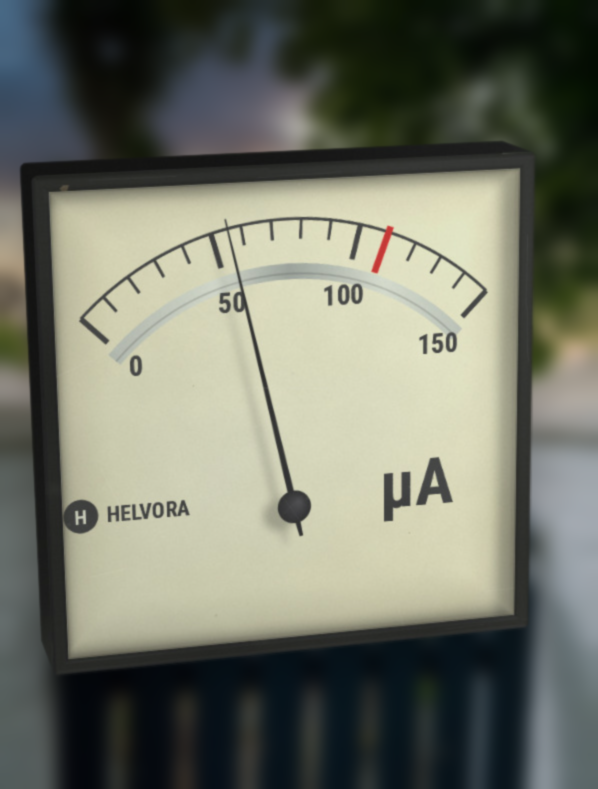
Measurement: 55 µA
